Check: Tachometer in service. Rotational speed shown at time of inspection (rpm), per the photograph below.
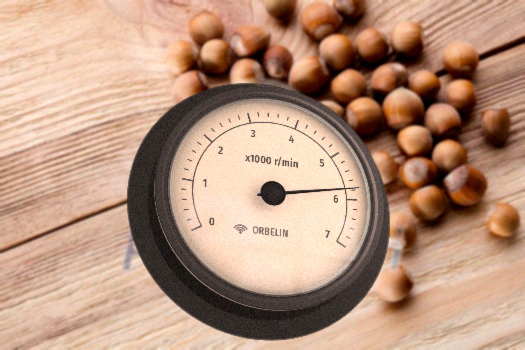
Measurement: 5800 rpm
